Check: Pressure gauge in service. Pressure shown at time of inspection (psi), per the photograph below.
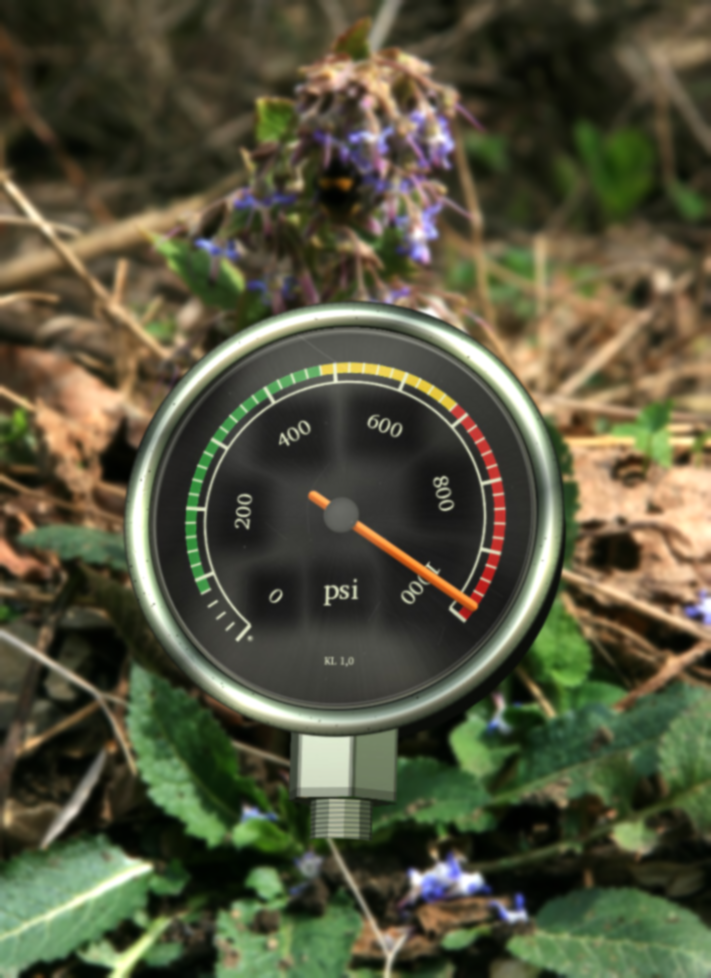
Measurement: 980 psi
